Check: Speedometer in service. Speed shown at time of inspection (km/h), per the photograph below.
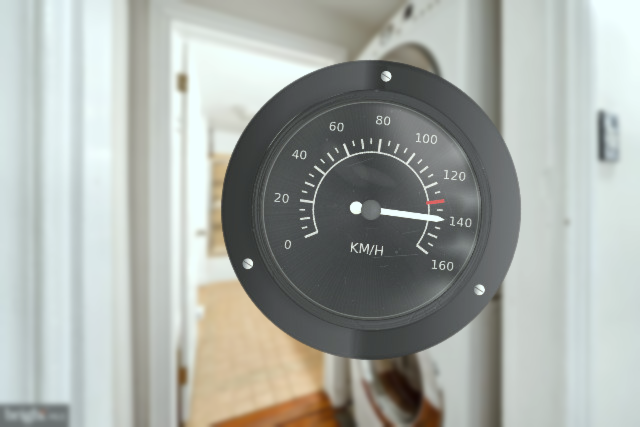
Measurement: 140 km/h
